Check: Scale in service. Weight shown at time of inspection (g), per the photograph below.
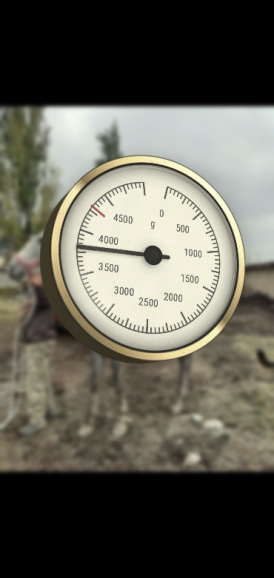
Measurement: 3800 g
